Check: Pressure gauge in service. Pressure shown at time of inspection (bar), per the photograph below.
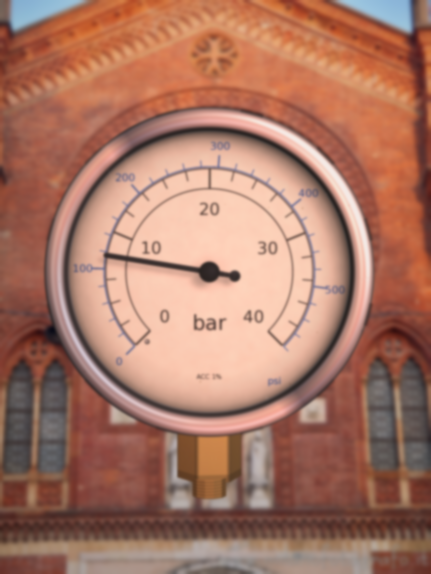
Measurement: 8 bar
